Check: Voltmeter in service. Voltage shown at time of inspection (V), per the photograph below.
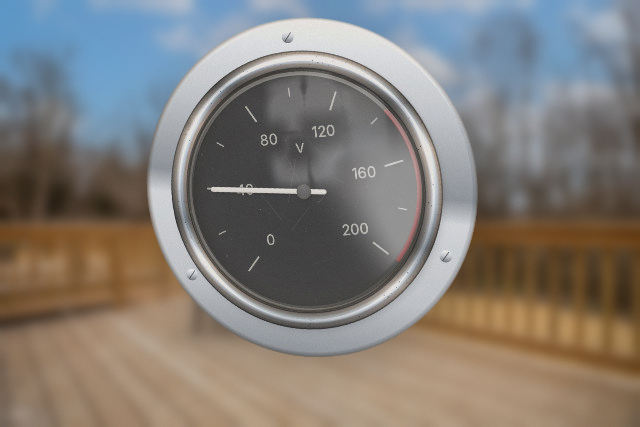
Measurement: 40 V
